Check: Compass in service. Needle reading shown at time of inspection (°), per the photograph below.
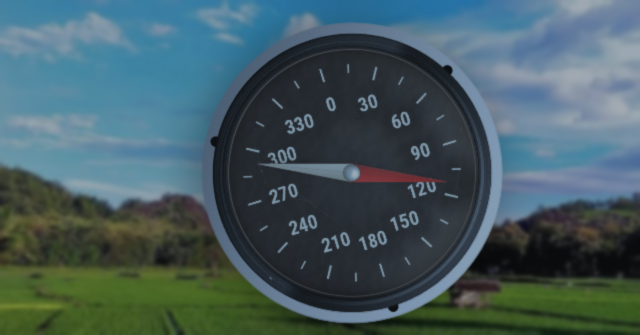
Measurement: 112.5 °
